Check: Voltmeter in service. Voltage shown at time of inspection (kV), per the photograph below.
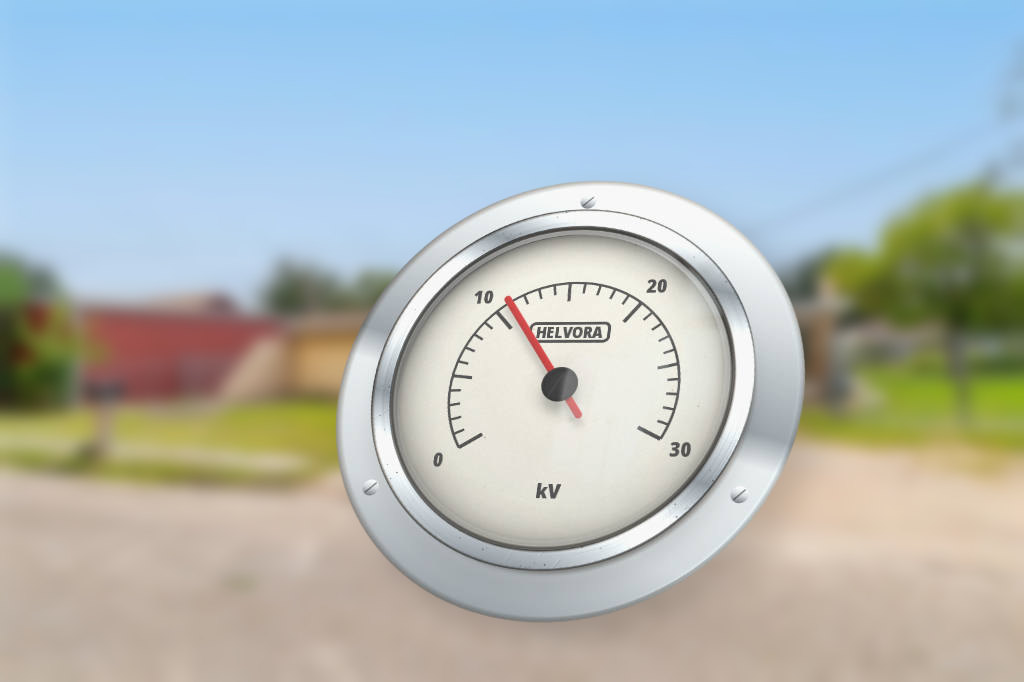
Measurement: 11 kV
